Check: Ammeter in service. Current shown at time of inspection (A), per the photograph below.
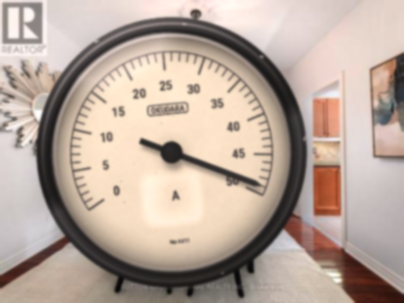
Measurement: 49 A
